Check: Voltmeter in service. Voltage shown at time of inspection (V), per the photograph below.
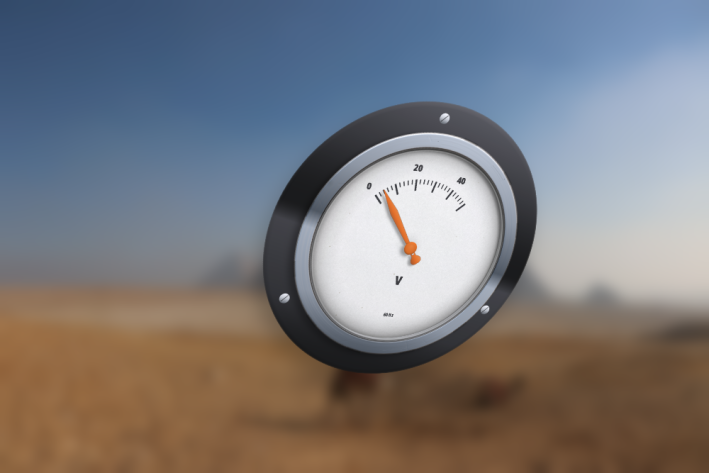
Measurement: 4 V
